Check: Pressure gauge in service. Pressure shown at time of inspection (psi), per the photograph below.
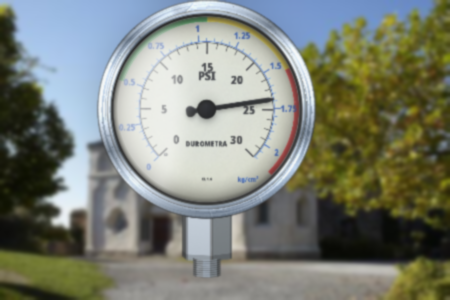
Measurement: 24 psi
